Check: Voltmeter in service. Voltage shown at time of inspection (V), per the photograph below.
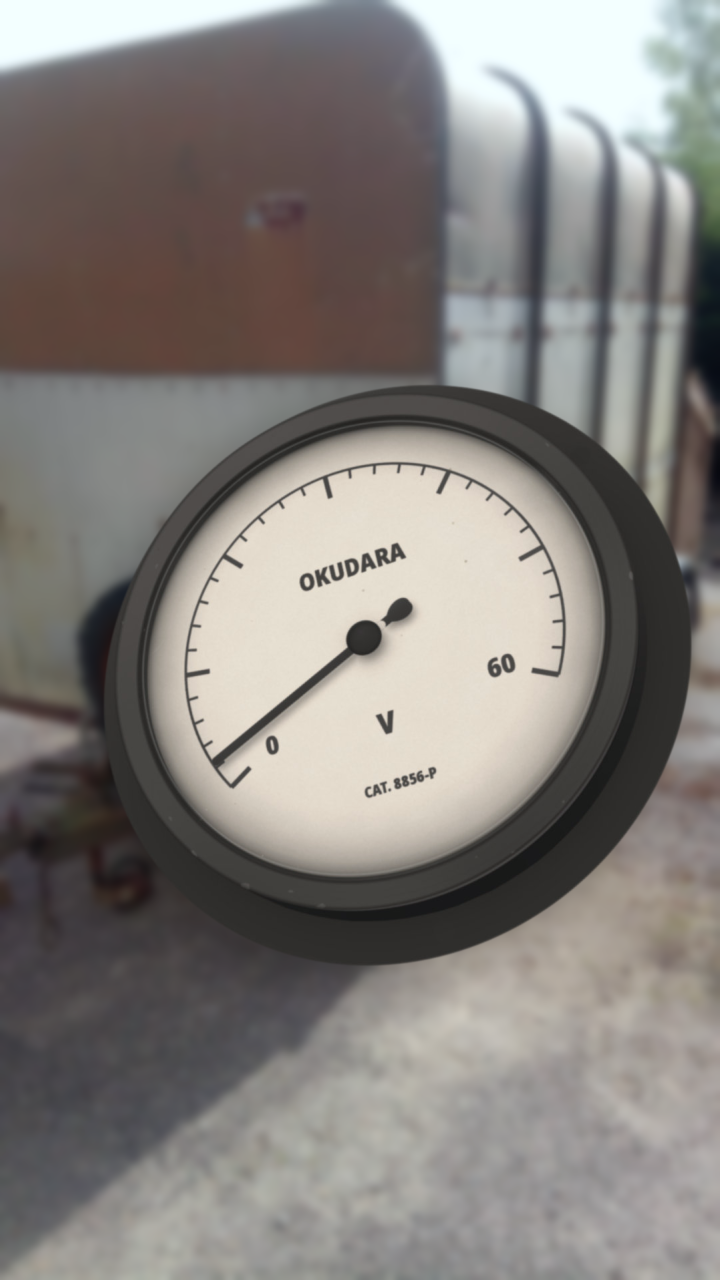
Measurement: 2 V
